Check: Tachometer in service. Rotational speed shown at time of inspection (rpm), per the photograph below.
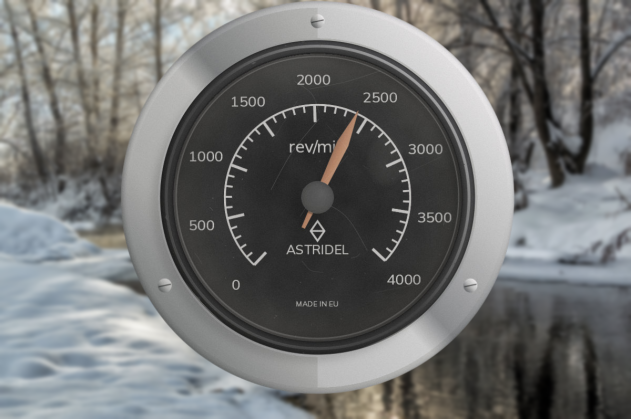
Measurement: 2400 rpm
